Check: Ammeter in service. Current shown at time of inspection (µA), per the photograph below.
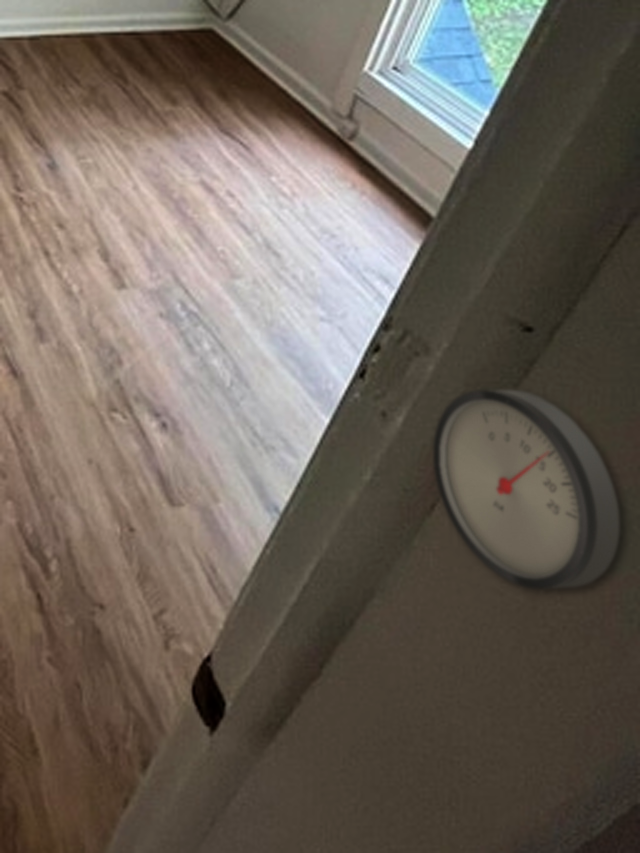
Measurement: 15 µA
